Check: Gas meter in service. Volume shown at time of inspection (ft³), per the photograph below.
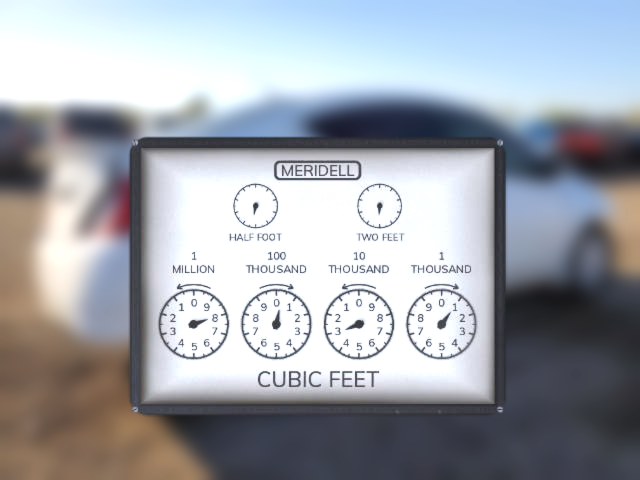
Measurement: 803100 ft³
